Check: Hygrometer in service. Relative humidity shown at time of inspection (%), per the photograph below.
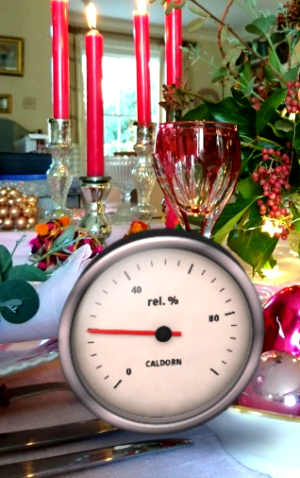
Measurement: 20 %
